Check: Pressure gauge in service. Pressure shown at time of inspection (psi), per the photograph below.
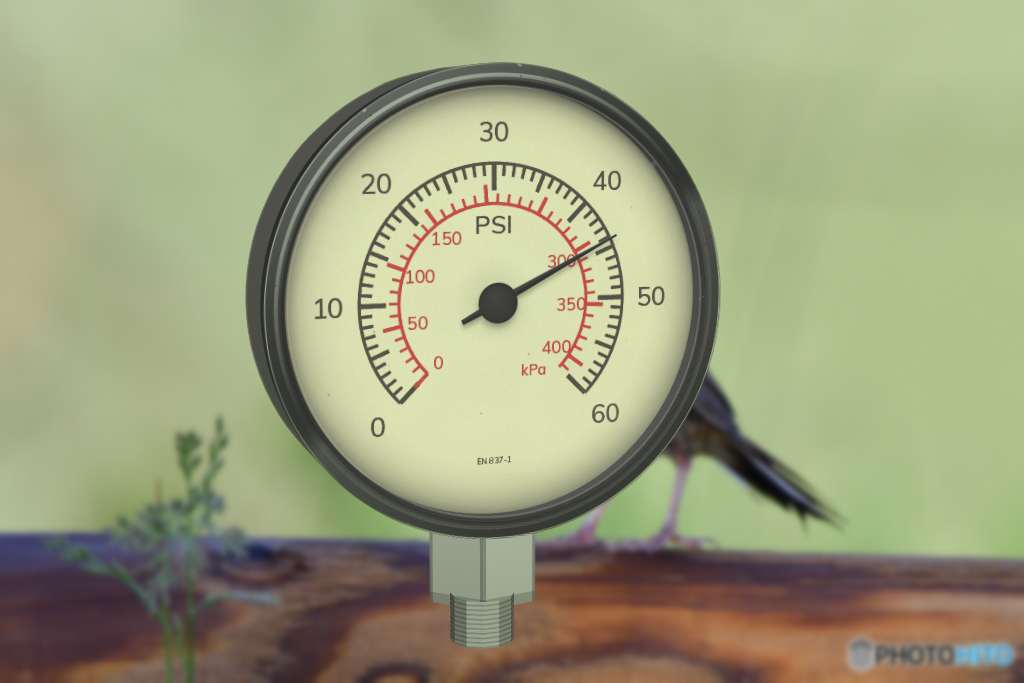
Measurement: 44 psi
